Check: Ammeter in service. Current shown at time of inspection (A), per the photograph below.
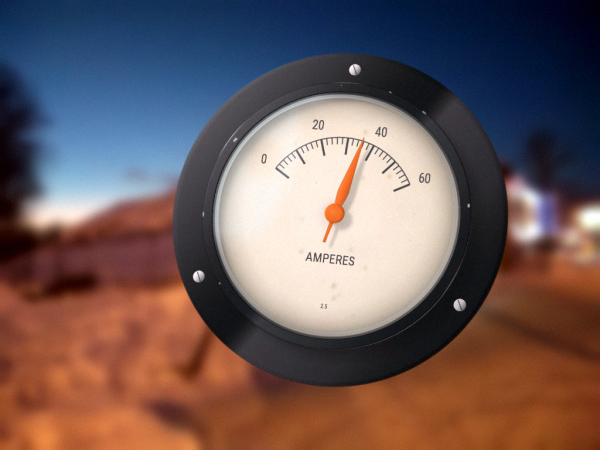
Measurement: 36 A
